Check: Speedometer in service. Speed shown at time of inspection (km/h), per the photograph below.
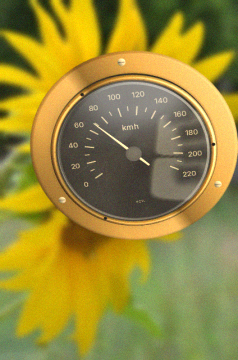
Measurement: 70 km/h
